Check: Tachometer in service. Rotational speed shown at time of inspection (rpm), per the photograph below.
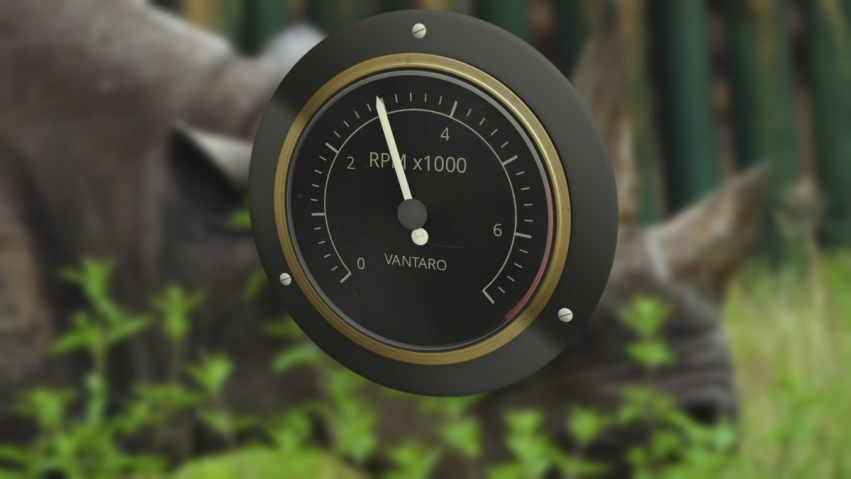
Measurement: 3000 rpm
